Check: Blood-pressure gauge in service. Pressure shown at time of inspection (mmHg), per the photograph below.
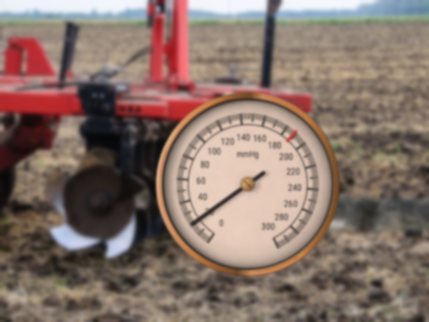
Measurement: 20 mmHg
